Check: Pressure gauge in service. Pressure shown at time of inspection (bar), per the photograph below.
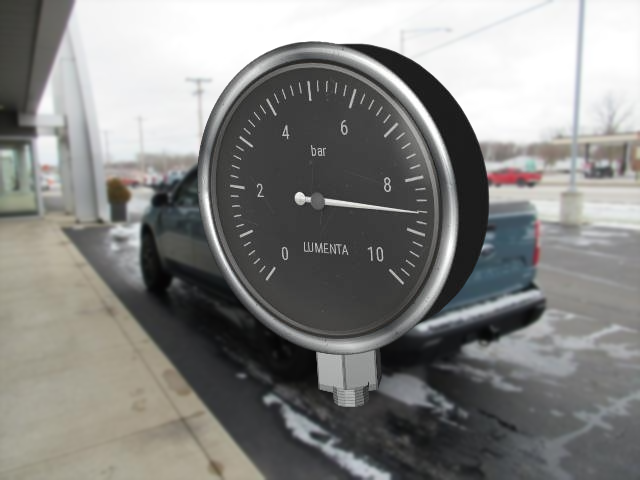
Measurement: 8.6 bar
